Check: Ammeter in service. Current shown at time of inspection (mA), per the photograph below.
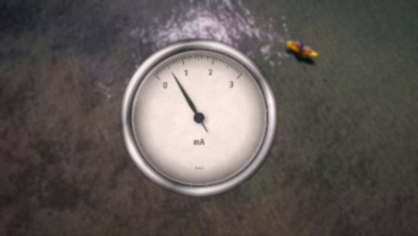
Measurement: 0.5 mA
